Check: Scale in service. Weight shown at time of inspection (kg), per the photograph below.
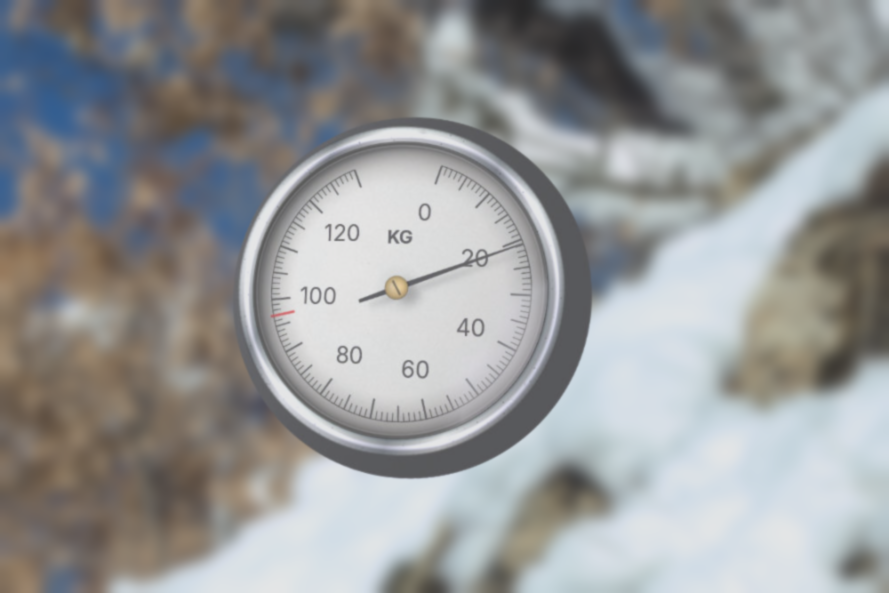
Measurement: 21 kg
